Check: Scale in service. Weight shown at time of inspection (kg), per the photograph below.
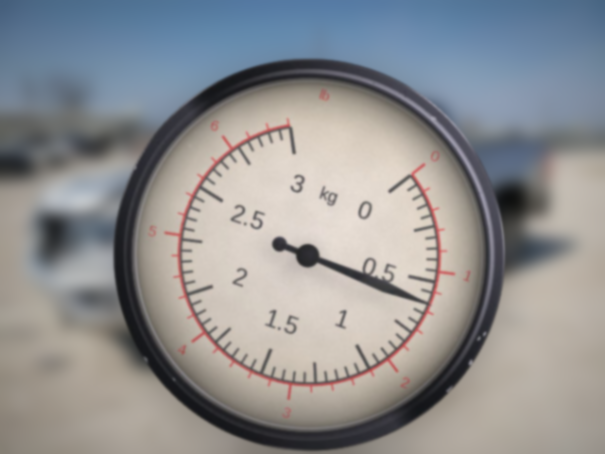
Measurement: 0.6 kg
